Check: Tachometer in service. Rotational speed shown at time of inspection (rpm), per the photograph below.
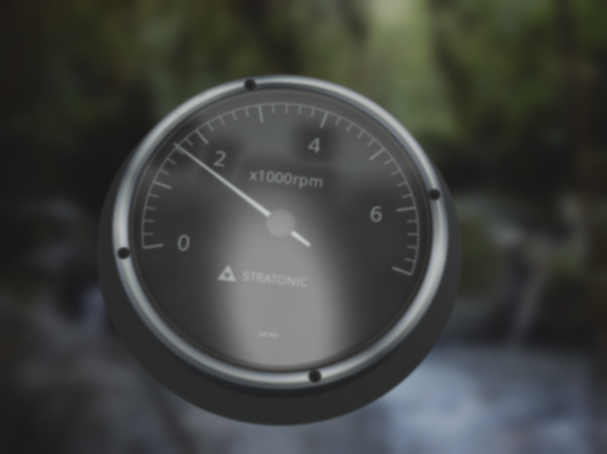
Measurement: 1600 rpm
